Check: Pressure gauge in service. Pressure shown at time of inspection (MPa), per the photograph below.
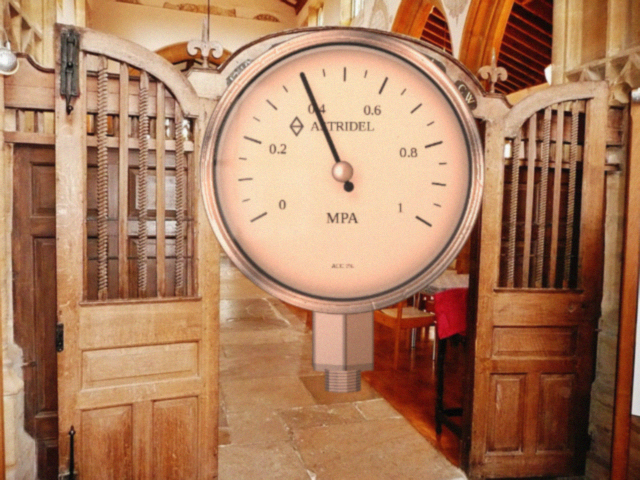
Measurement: 0.4 MPa
